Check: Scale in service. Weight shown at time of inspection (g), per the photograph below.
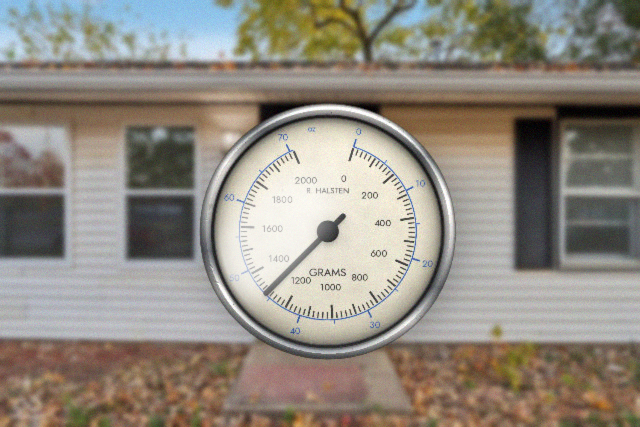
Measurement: 1300 g
